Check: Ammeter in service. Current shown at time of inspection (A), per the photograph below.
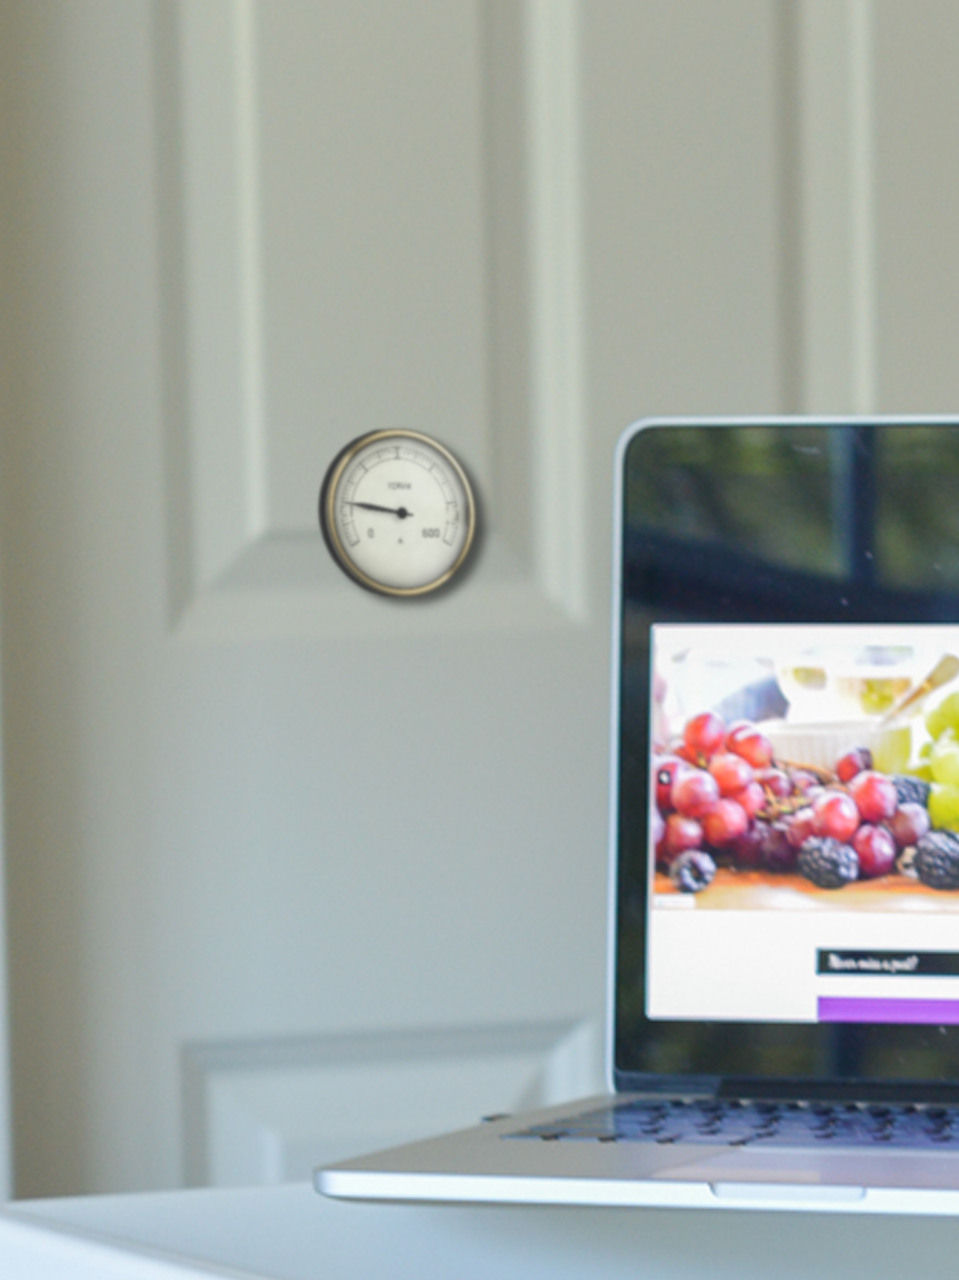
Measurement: 100 A
